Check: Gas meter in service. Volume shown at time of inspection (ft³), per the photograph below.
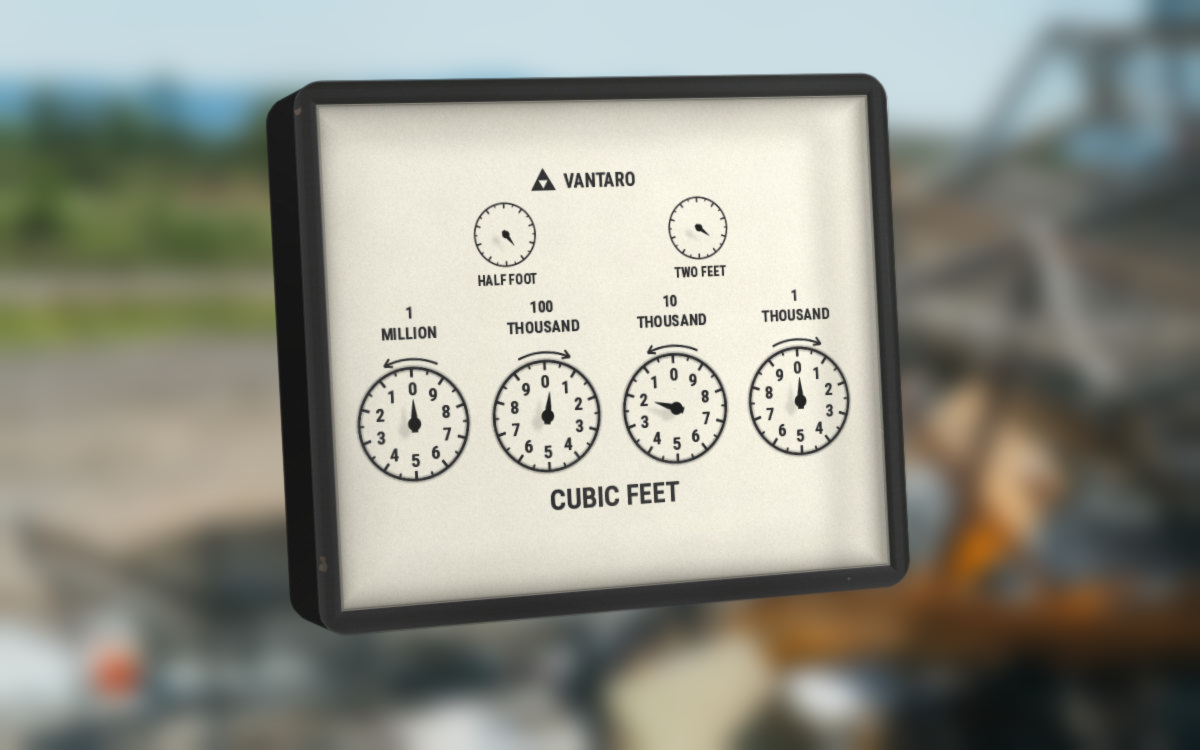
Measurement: 2000 ft³
